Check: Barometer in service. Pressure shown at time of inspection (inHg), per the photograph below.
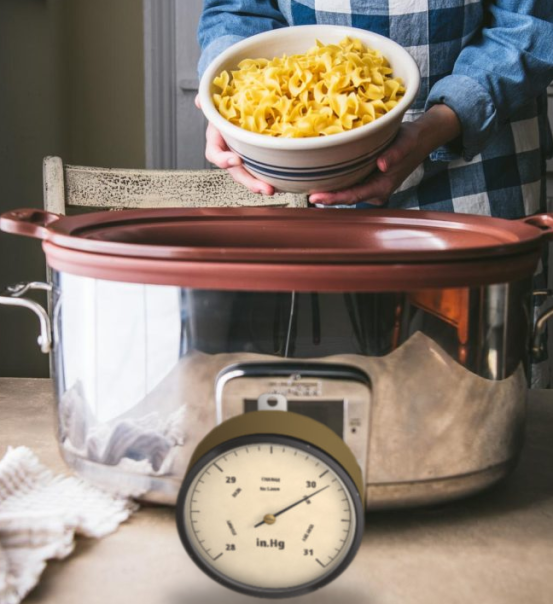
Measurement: 30.1 inHg
